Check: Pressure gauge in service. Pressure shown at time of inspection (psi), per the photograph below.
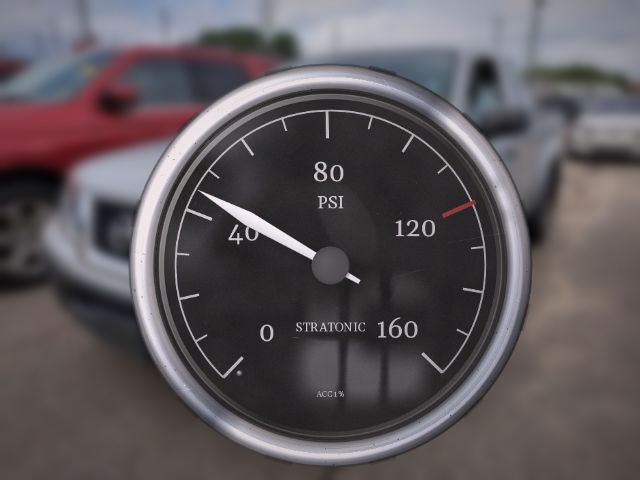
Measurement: 45 psi
